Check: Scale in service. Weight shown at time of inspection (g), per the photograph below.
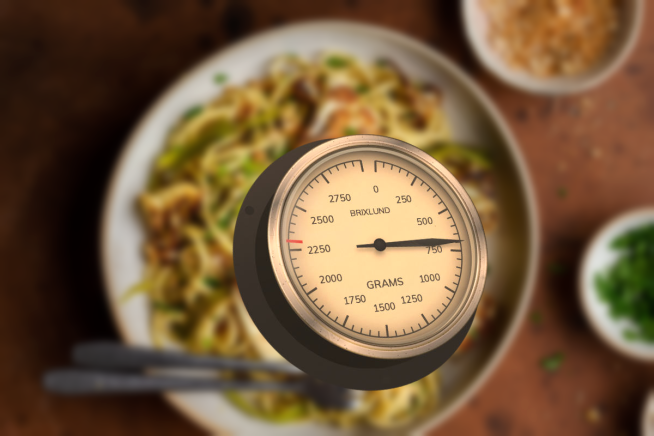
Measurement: 700 g
